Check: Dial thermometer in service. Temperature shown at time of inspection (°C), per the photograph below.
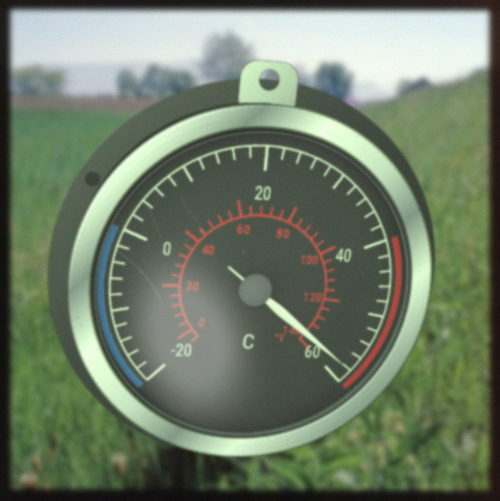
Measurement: 58 °C
